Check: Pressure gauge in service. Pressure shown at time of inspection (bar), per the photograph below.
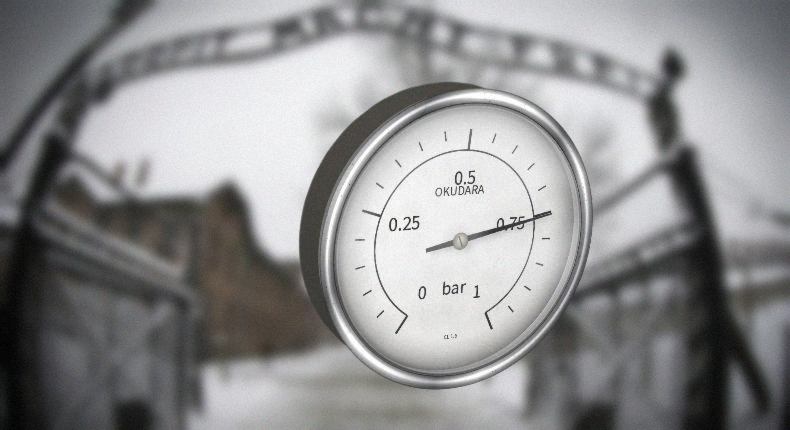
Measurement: 0.75 bar
